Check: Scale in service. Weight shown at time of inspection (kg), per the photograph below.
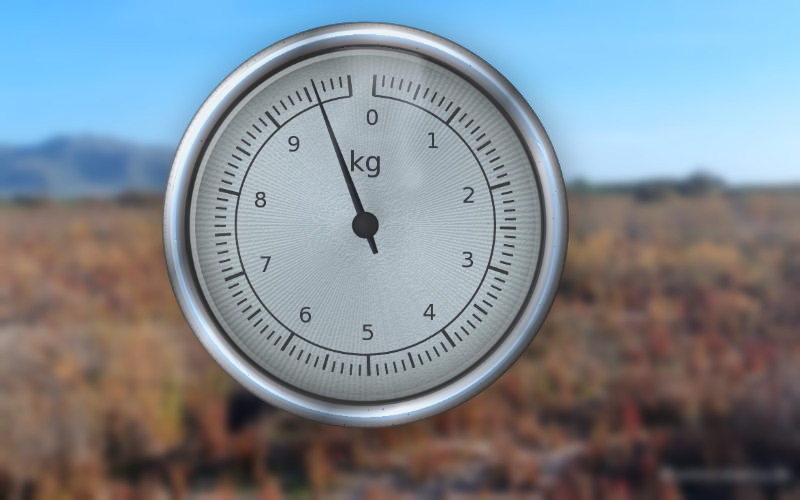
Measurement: 9.6 kg
